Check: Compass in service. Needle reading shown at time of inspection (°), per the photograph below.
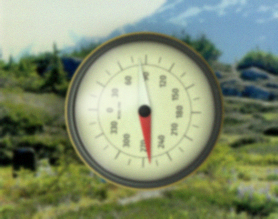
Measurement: 262.5 °
